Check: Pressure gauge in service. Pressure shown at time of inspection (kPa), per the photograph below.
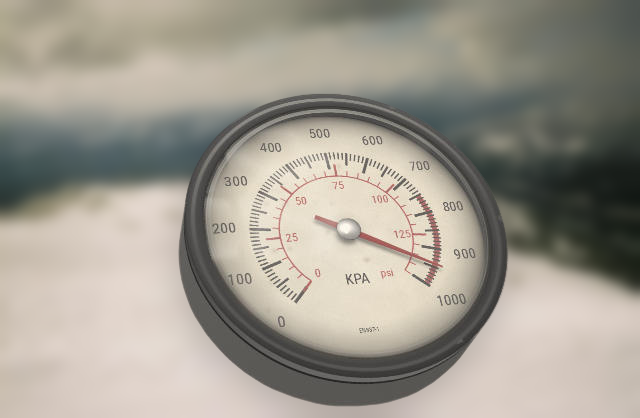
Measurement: 950 kPa
